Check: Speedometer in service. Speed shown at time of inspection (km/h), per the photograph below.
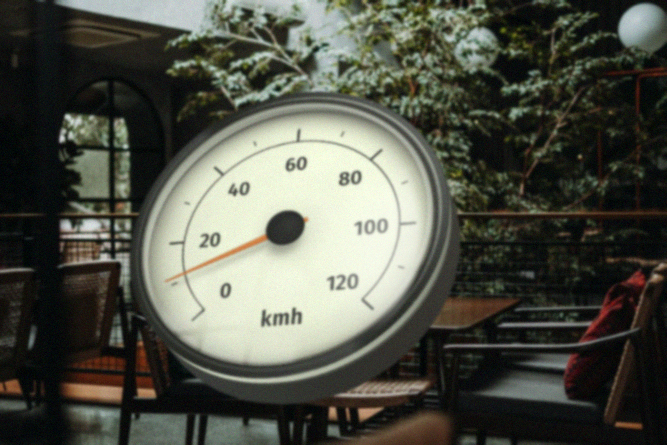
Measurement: 10 km/h
